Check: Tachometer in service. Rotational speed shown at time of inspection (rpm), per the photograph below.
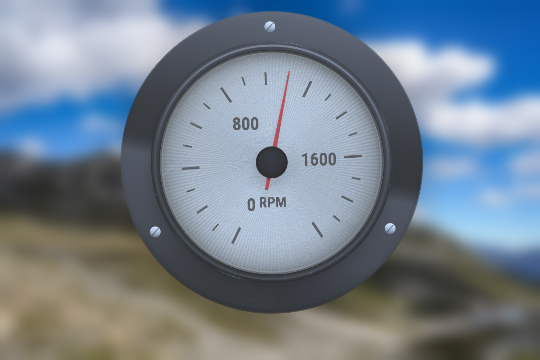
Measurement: 1100 rpm
